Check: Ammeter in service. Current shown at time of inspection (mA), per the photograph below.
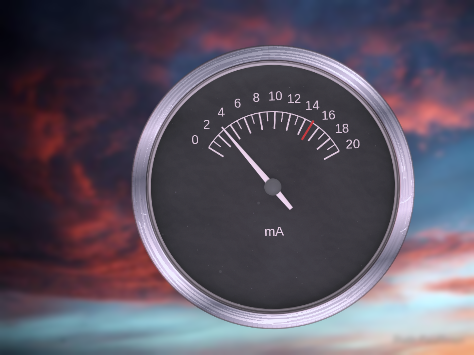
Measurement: 3 mA
